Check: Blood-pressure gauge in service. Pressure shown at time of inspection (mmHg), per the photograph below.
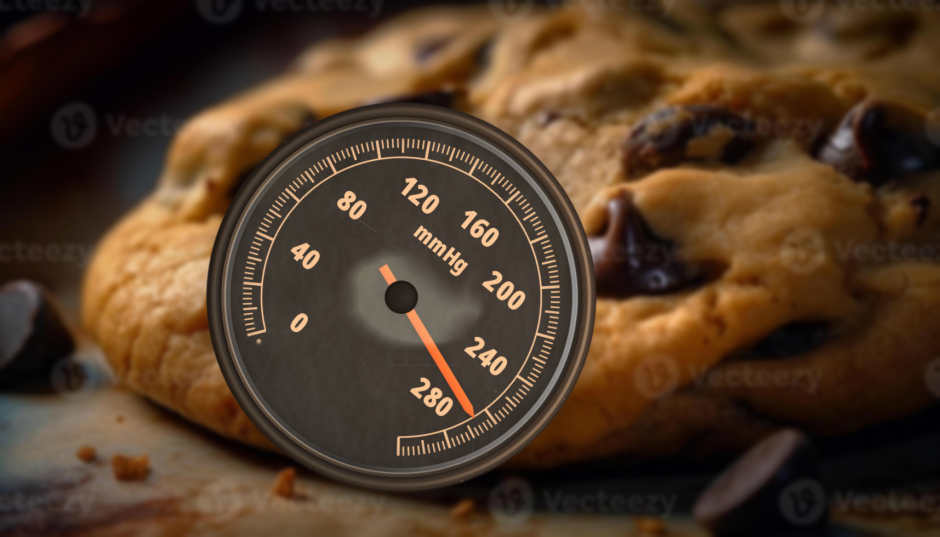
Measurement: 266 mmHg
